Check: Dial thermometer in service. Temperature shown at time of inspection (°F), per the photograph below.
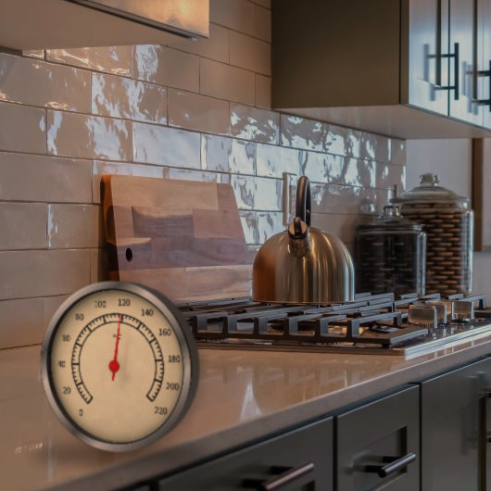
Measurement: 120 °F
